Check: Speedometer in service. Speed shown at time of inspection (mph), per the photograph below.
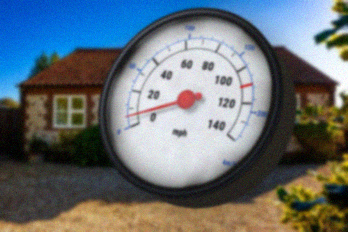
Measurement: 5 mph
